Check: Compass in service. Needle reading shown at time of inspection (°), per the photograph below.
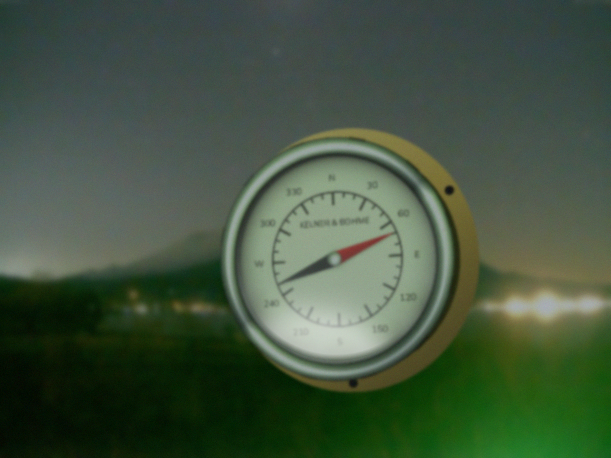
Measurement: 70 °
